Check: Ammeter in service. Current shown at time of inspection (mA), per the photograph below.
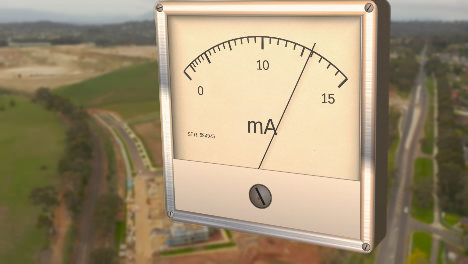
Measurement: 13 mA
